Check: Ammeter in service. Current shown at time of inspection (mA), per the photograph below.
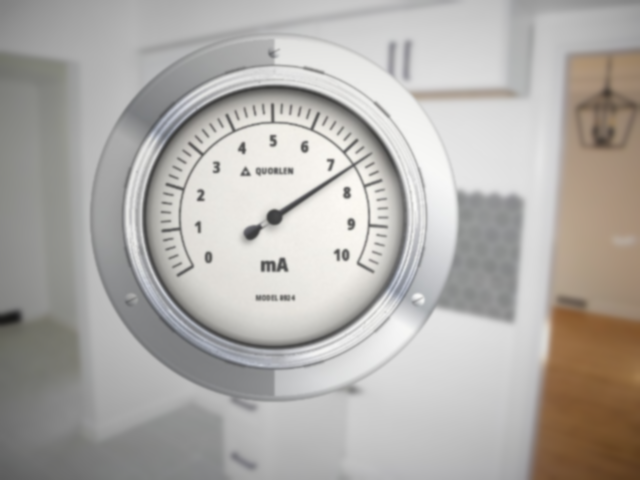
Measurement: 7.4 mA
